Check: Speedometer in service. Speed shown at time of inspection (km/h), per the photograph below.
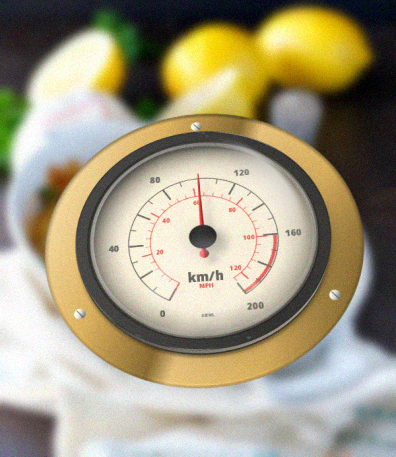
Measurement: 100 km/h
